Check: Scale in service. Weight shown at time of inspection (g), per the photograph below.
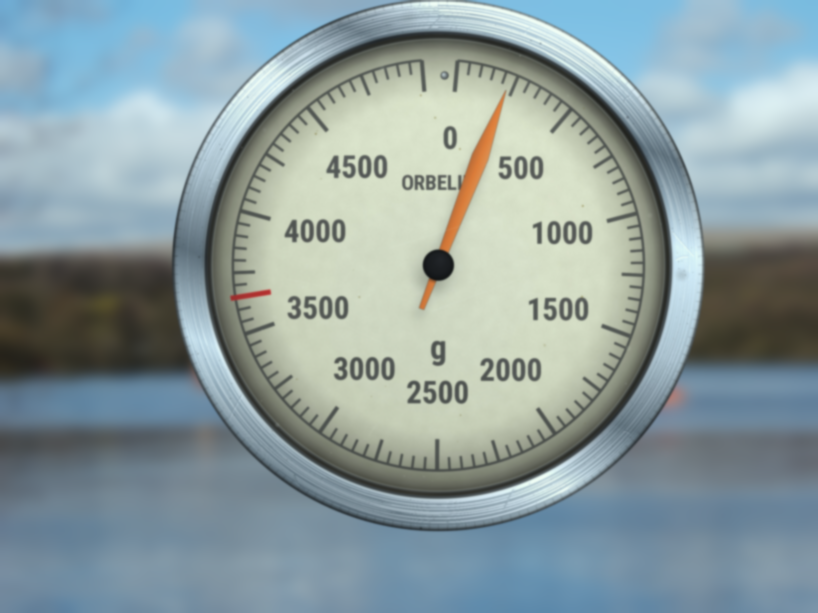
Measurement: 225 g
